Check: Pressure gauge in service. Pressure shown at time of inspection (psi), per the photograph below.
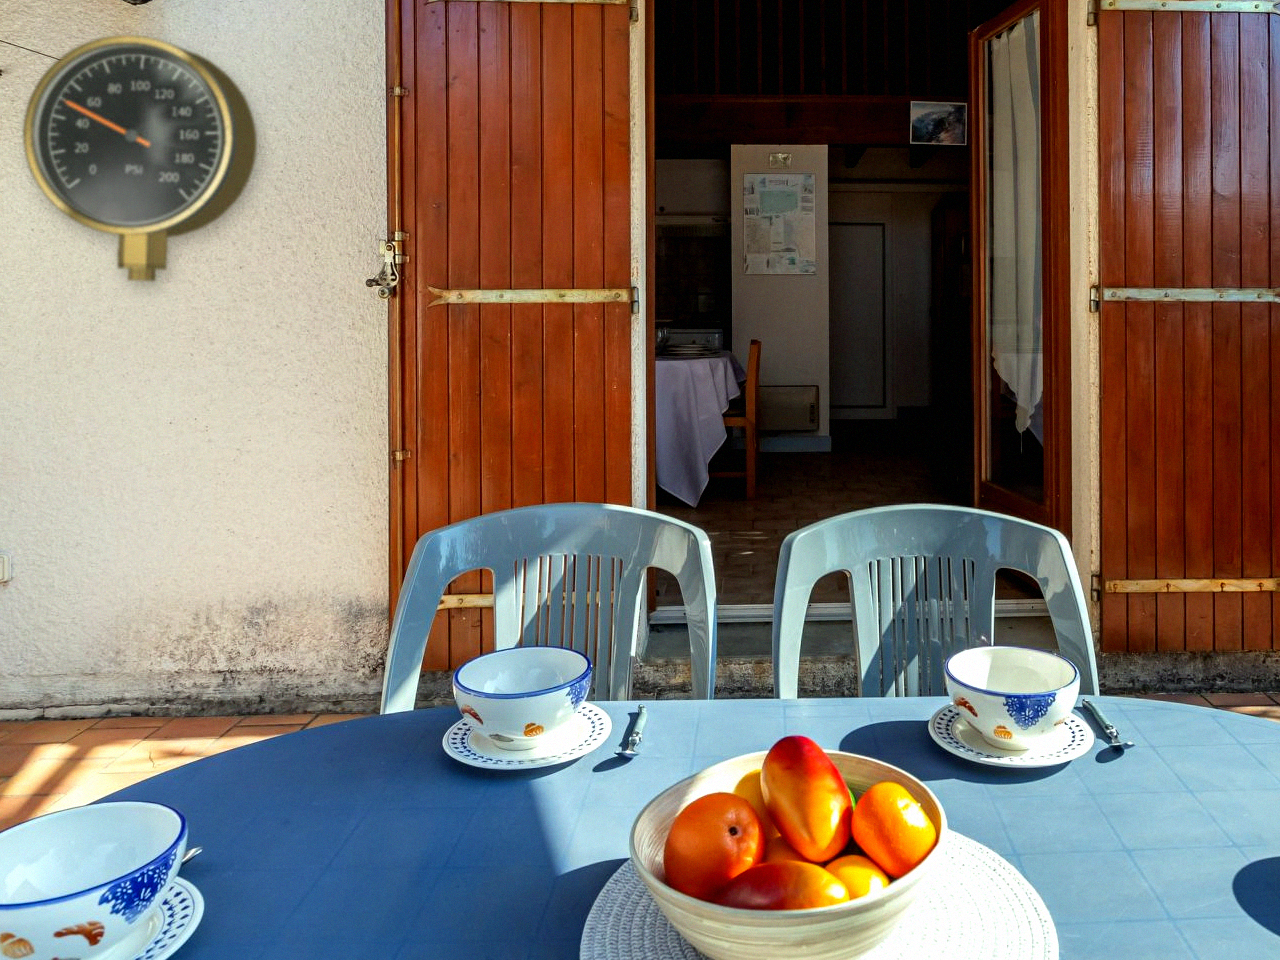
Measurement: 50 psi
